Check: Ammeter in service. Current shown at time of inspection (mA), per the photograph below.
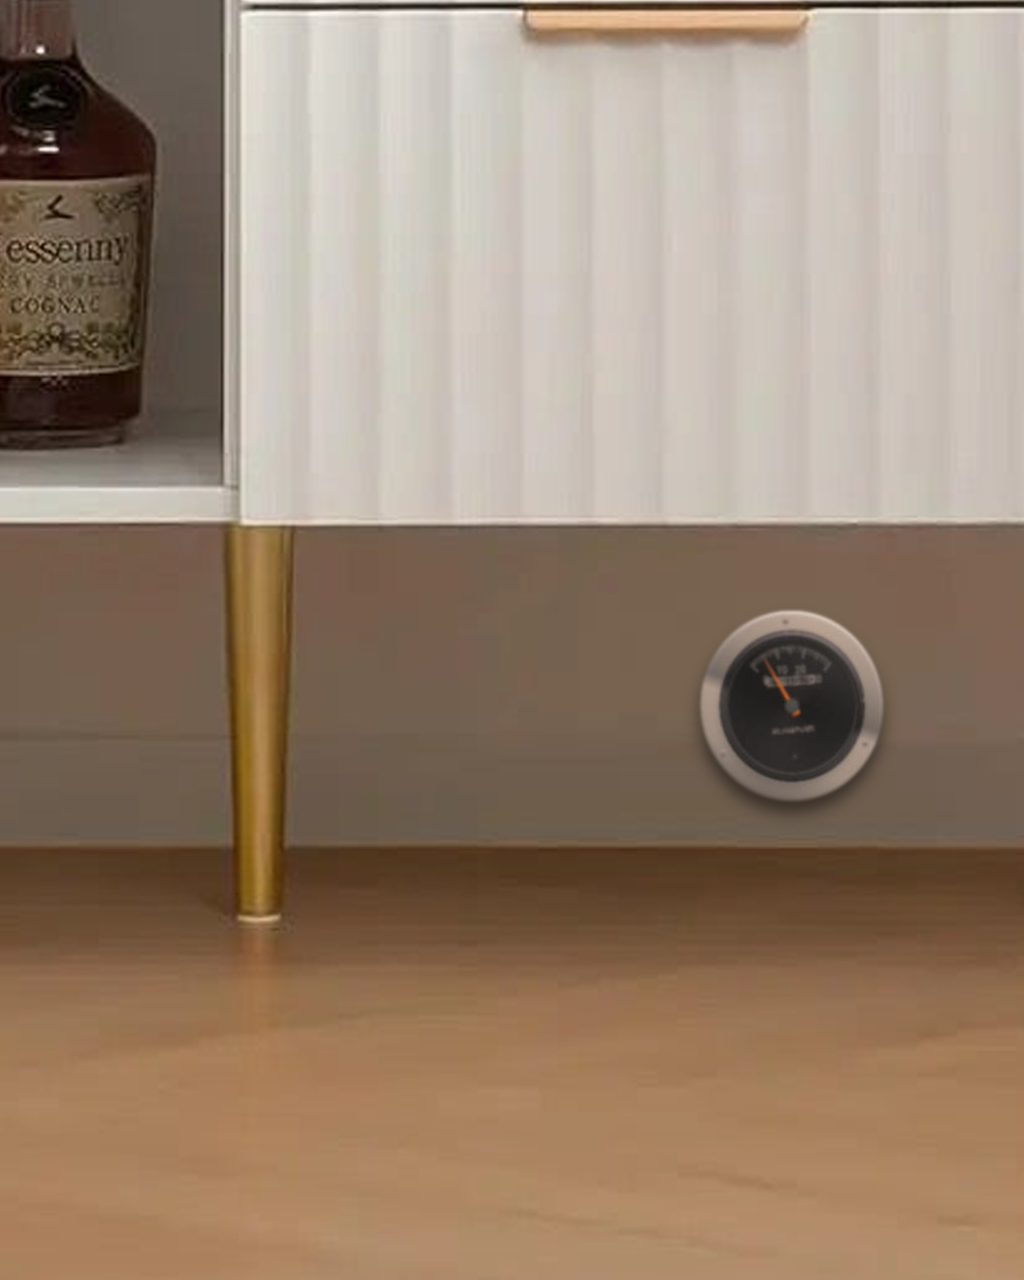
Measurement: 5 mA
